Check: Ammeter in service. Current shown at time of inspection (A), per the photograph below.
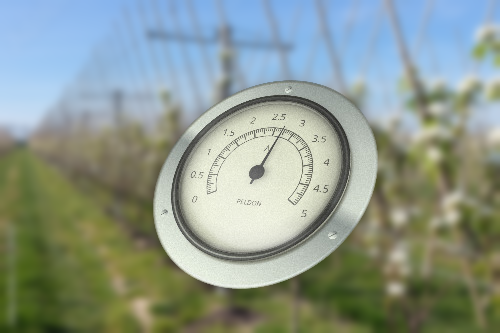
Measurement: 2.75 A
